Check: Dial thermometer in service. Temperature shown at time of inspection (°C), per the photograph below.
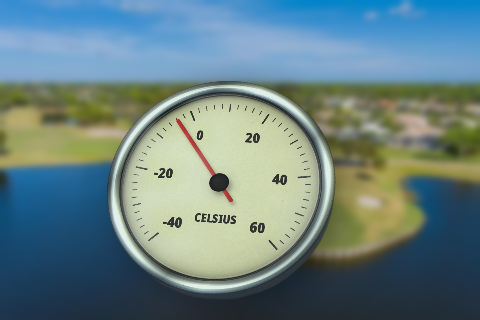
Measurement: -4 °C
